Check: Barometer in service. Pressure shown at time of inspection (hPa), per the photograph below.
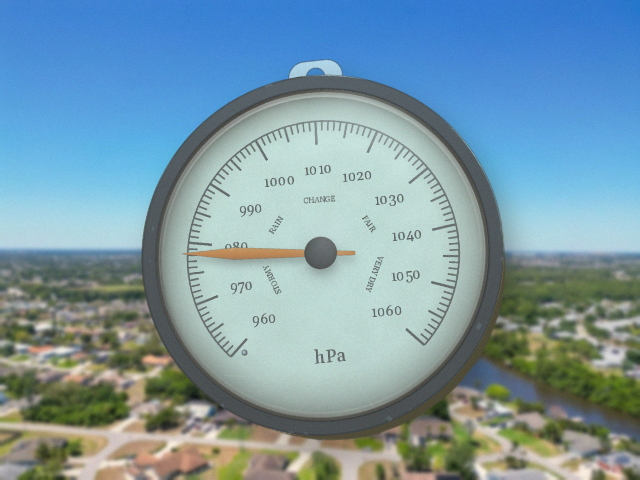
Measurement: 978 hPa
